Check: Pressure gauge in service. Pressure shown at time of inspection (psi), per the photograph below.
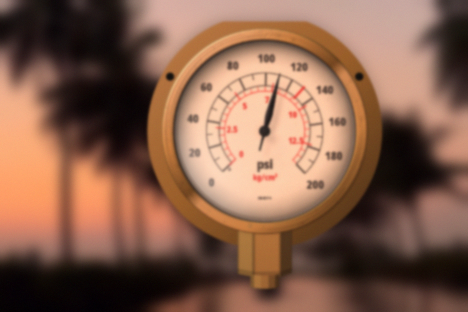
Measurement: 110 psi
